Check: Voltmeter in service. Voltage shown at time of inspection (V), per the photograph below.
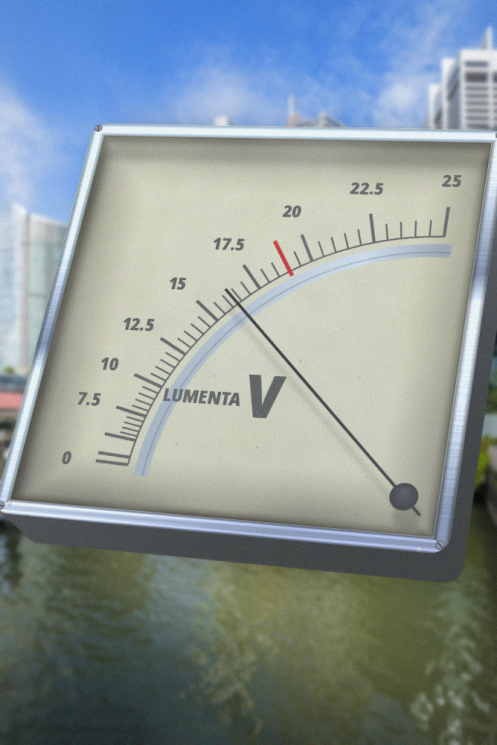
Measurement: 16.25 V
